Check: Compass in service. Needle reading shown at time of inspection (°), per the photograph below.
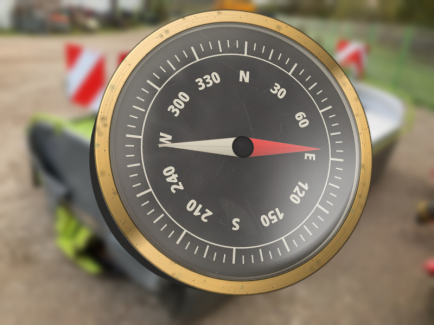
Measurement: 85 °
